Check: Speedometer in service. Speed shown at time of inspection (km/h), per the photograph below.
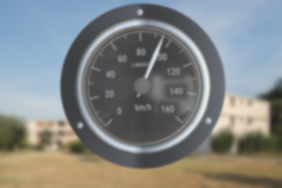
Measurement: 95 km/h
